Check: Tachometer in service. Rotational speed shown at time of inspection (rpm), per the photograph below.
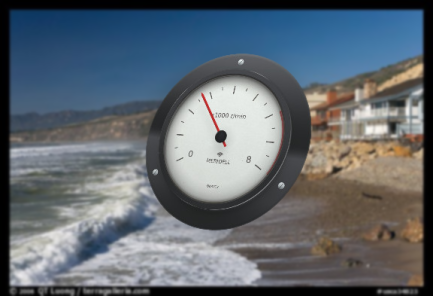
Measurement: 2750 rpm
